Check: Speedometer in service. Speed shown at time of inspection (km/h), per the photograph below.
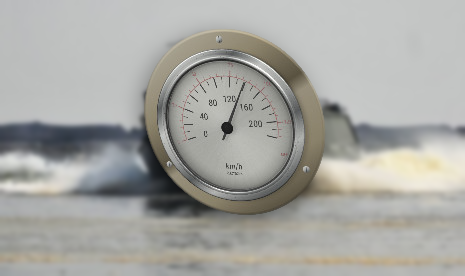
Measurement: 140 km/h
